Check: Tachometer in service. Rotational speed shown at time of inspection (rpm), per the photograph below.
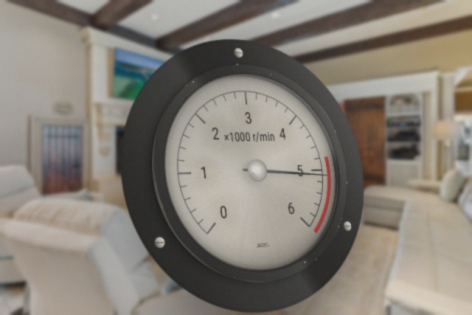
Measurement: 5100 rpm
